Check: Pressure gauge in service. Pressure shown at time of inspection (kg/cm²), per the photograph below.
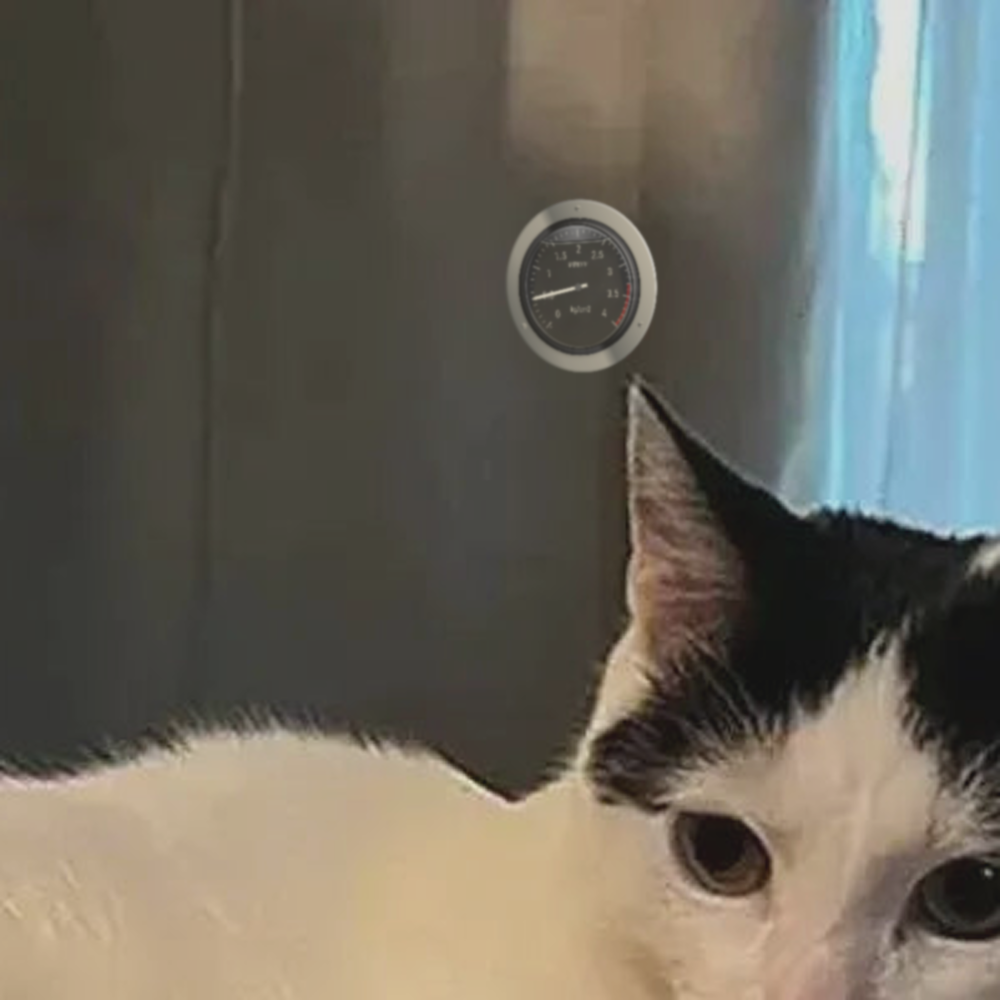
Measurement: 0.5 kg/cm²
